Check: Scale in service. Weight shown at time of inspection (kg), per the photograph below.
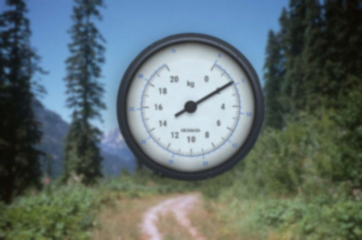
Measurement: 2 kg
